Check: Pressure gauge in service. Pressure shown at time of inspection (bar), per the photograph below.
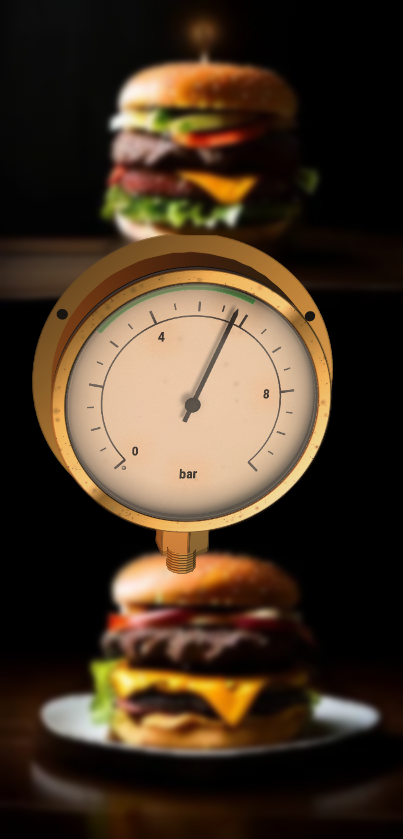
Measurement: 5.75 bar
